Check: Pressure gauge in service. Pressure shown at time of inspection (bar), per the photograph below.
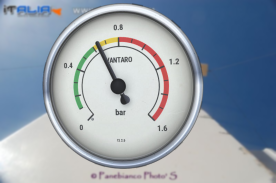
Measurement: 0.65 bar
